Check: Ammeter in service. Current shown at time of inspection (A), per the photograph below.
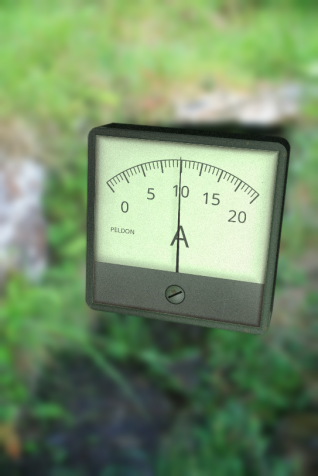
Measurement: 10 A
